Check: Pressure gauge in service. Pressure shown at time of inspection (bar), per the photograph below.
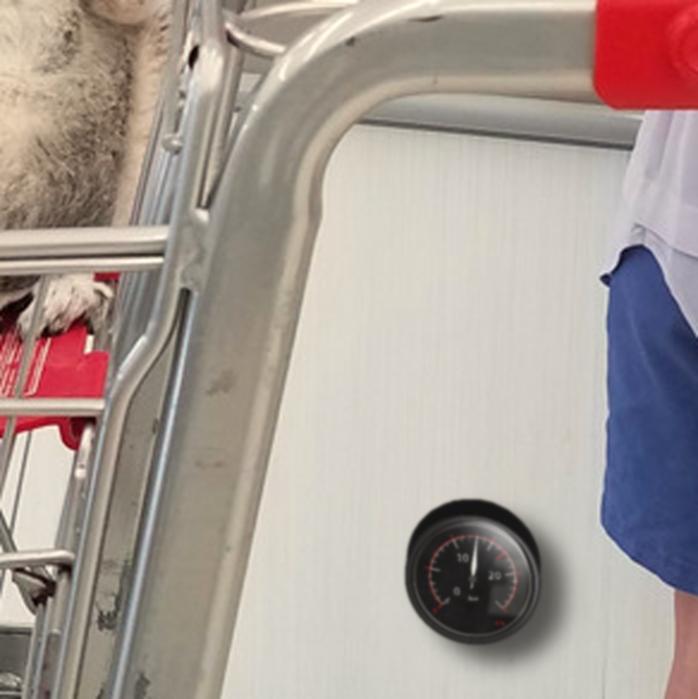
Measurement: 13 bar
